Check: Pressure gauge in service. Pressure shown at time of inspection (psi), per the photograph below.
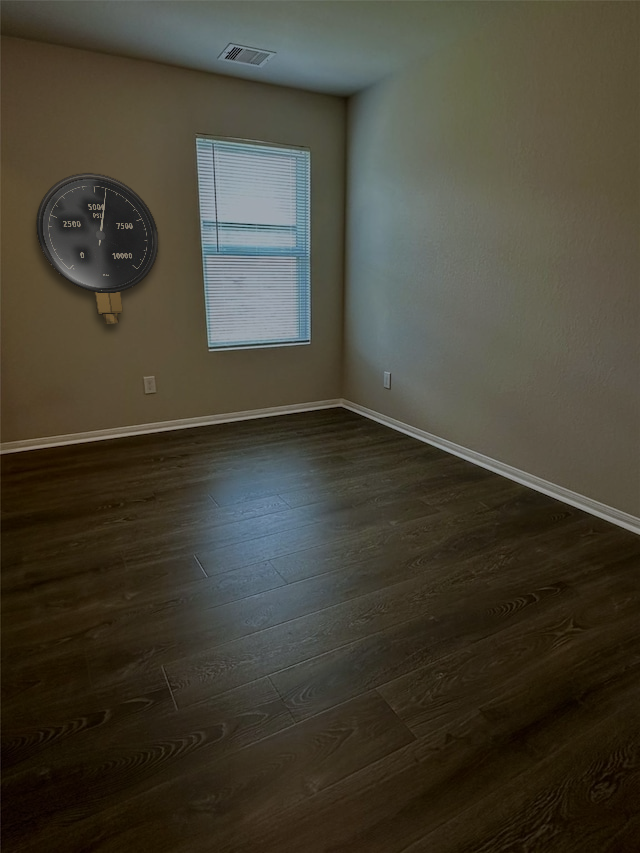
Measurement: 5500 psi
